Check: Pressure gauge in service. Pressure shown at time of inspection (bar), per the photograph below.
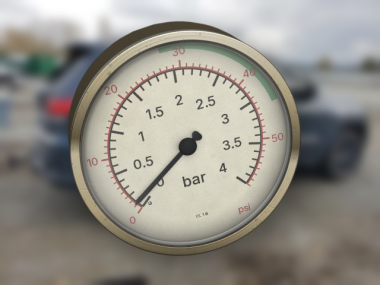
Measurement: 0.1 bar
